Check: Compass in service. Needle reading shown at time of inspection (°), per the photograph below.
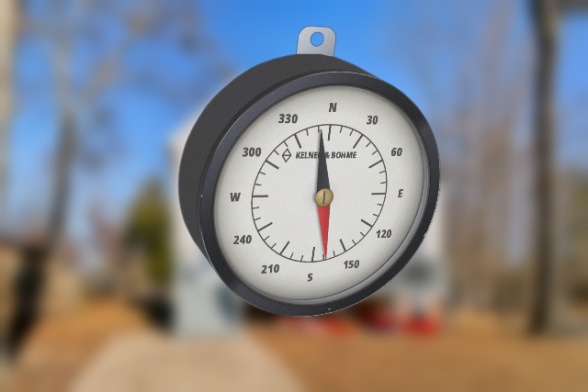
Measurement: 170 °
